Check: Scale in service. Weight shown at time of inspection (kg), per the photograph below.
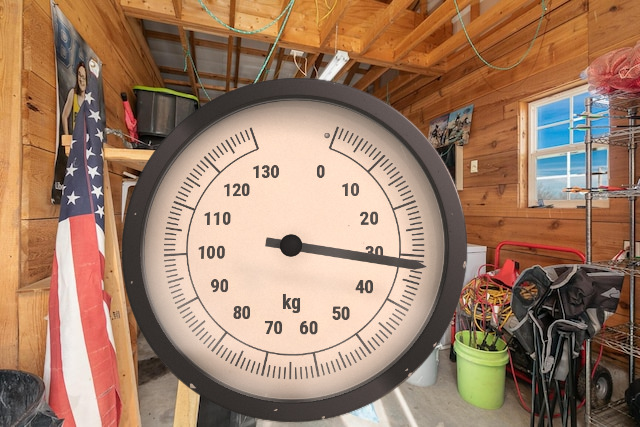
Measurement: 32 kg
